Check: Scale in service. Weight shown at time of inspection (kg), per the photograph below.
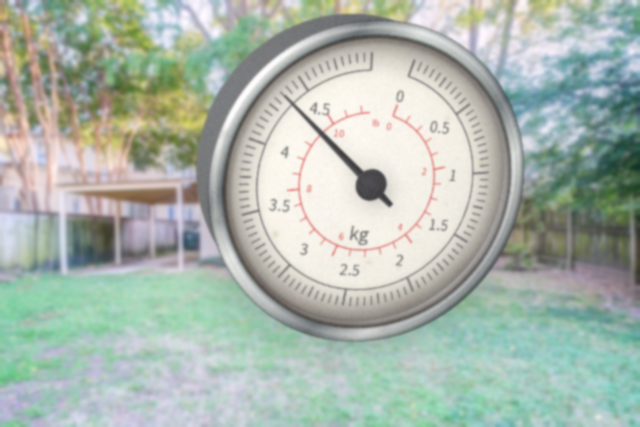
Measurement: 4.35 kg
